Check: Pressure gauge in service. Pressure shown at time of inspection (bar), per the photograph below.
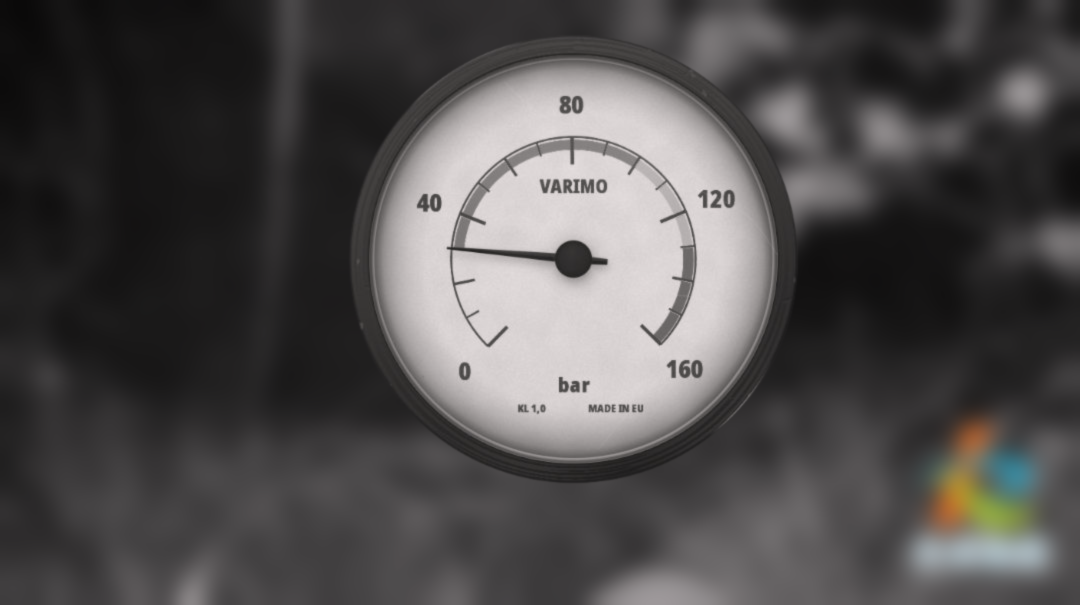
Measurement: 30 bar
